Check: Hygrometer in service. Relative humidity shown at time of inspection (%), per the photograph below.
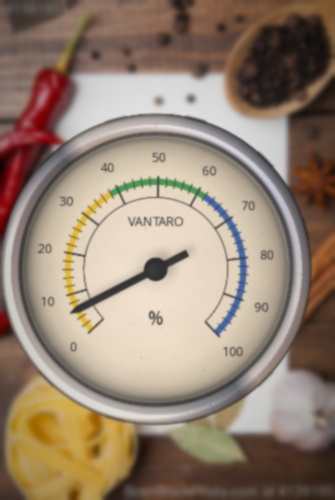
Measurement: 6 %
